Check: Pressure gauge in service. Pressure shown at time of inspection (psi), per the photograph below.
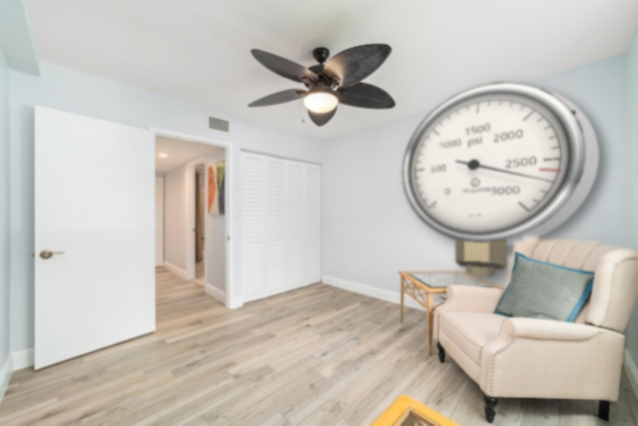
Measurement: 2700 psi
